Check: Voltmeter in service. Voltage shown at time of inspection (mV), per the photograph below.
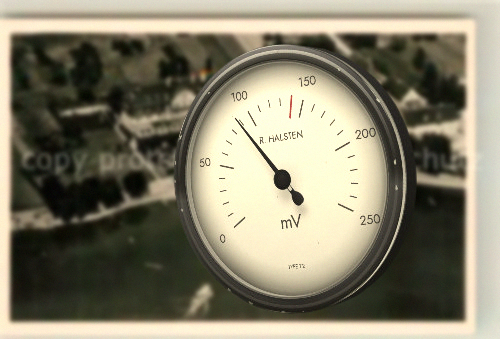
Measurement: 90 mV
